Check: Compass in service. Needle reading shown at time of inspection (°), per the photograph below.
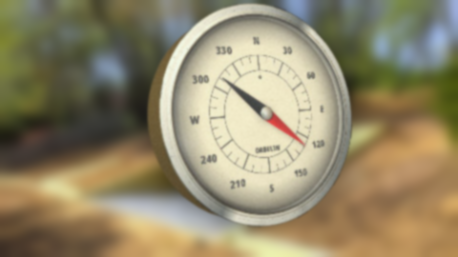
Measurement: 130 °
